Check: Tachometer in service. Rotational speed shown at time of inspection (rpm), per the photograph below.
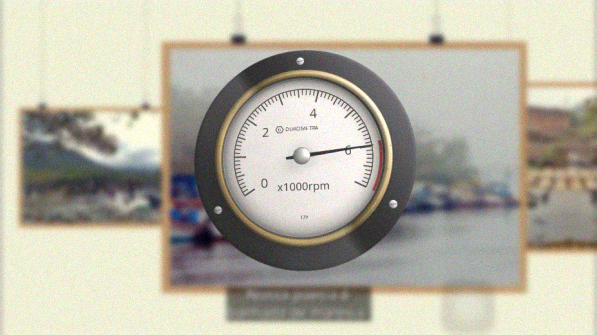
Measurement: 6000 rpm
